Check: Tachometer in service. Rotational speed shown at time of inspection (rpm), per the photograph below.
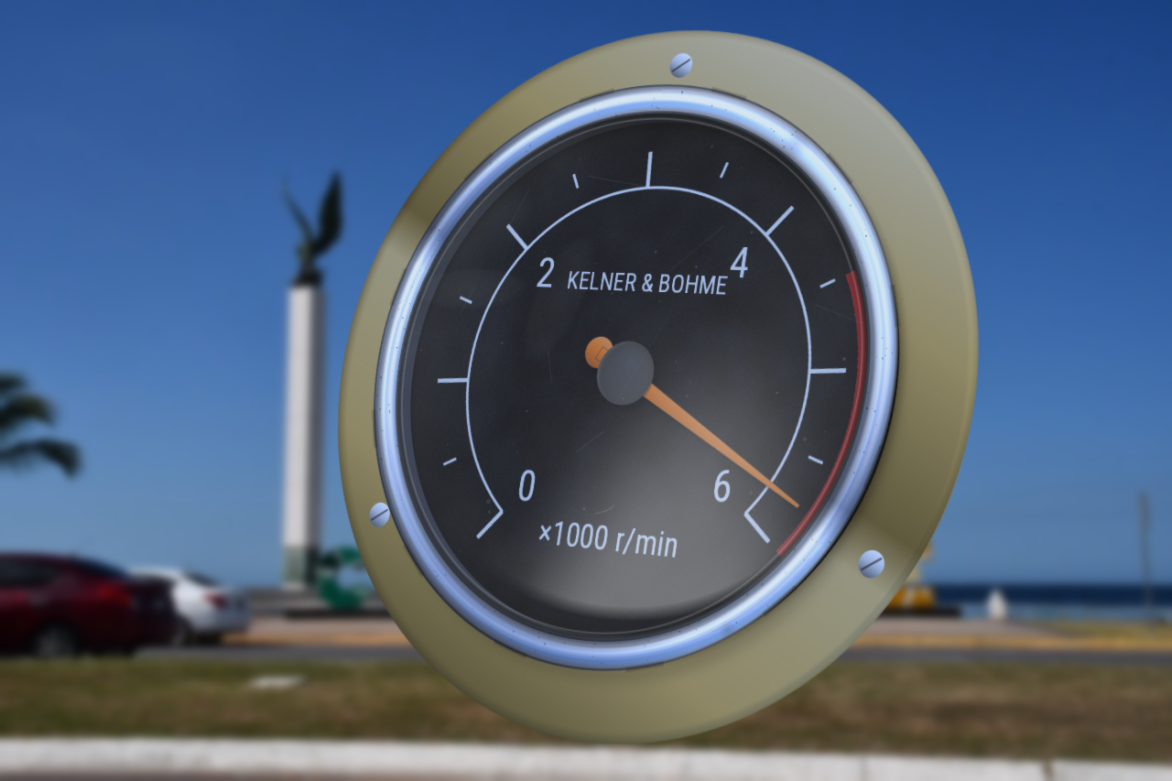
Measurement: 5750 rpm
